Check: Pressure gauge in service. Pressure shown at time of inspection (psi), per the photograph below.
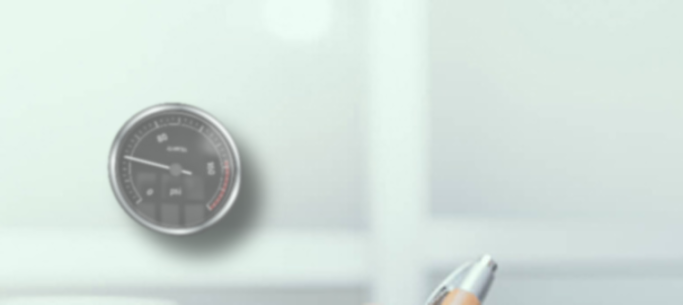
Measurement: 40 psi
